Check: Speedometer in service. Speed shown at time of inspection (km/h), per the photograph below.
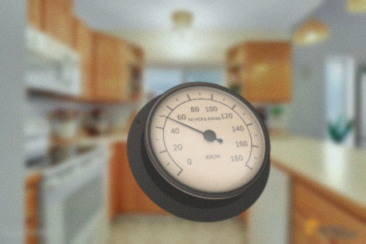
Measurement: 50 km/h
